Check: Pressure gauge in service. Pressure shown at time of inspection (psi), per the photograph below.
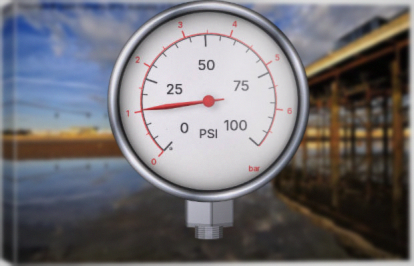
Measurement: 15 psi
